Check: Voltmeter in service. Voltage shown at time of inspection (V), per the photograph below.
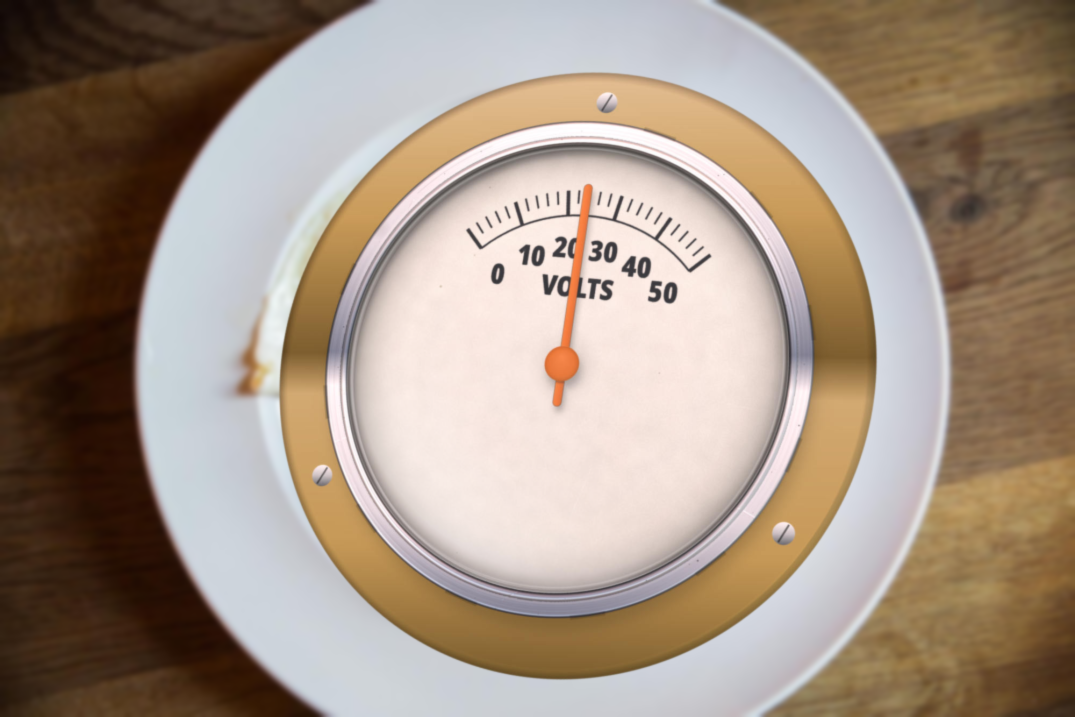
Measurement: 24 V
